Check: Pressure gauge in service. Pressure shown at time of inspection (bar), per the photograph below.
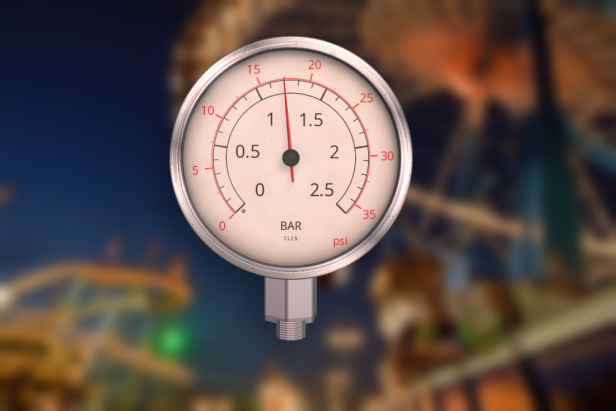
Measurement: 1.2 bar
